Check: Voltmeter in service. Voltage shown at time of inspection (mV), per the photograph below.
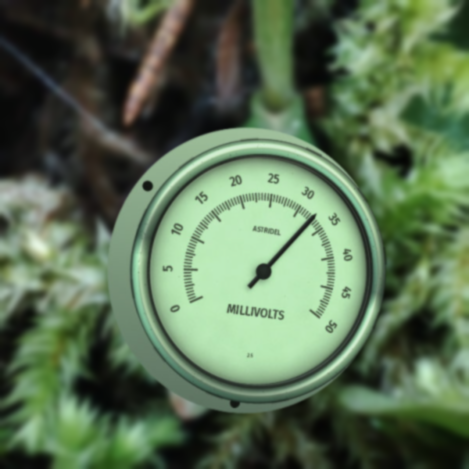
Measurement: 32.5 mV
